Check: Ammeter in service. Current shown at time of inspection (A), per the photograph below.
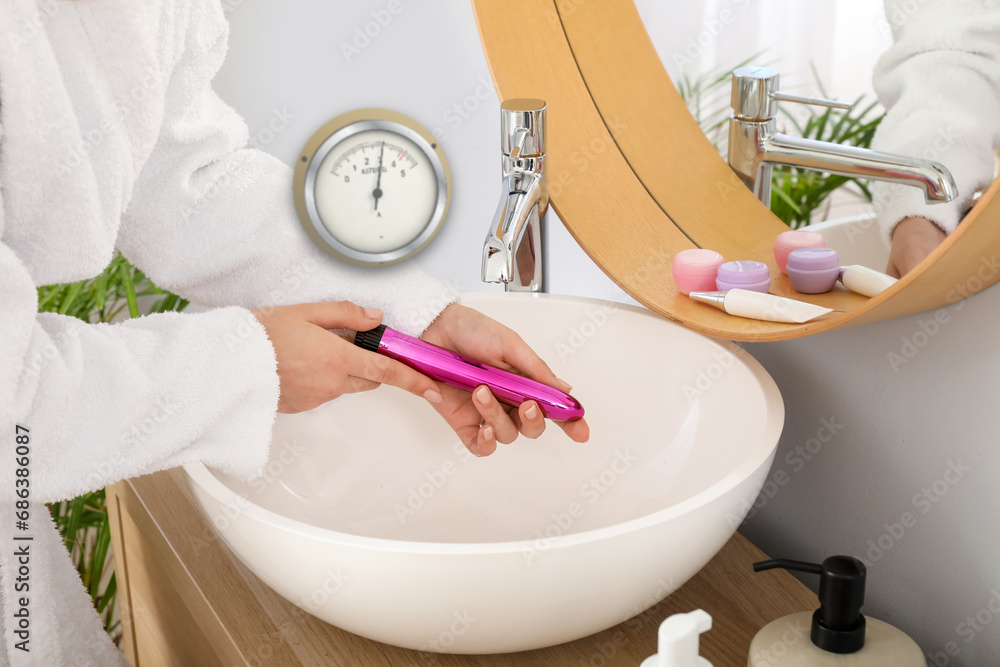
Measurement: 3 A
